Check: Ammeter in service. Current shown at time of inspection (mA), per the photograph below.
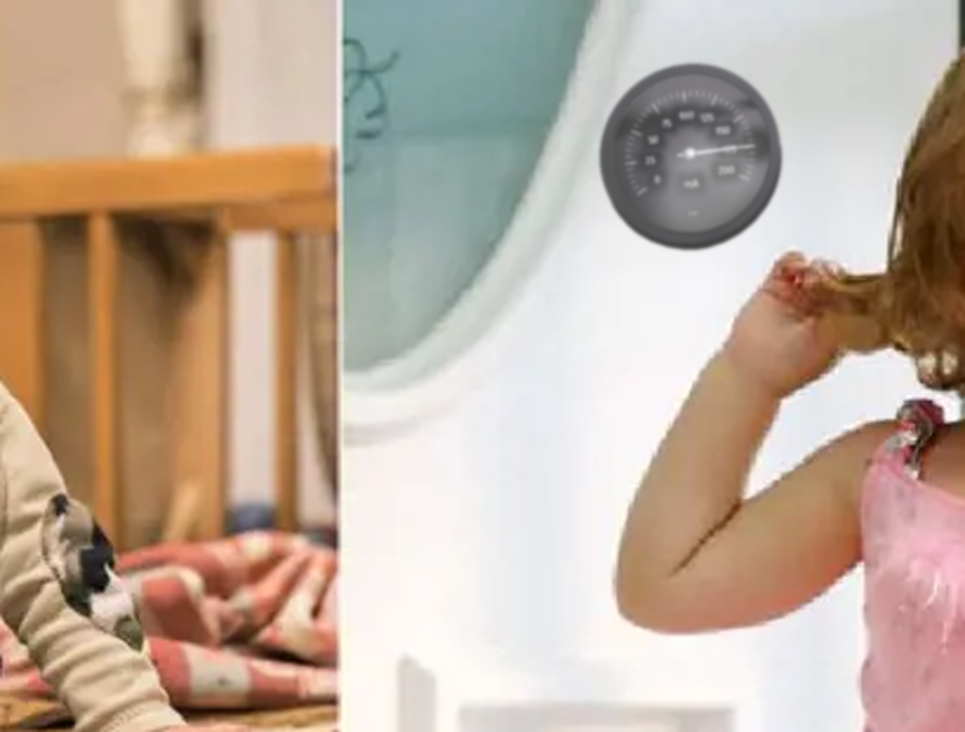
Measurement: 175 mA
